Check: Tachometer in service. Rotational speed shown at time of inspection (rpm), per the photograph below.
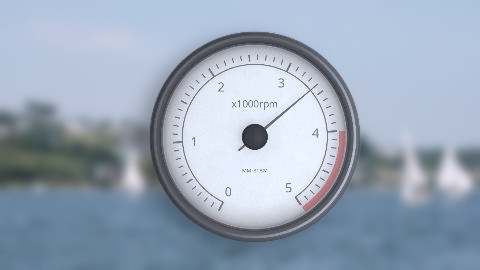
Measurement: 3400 rpm
